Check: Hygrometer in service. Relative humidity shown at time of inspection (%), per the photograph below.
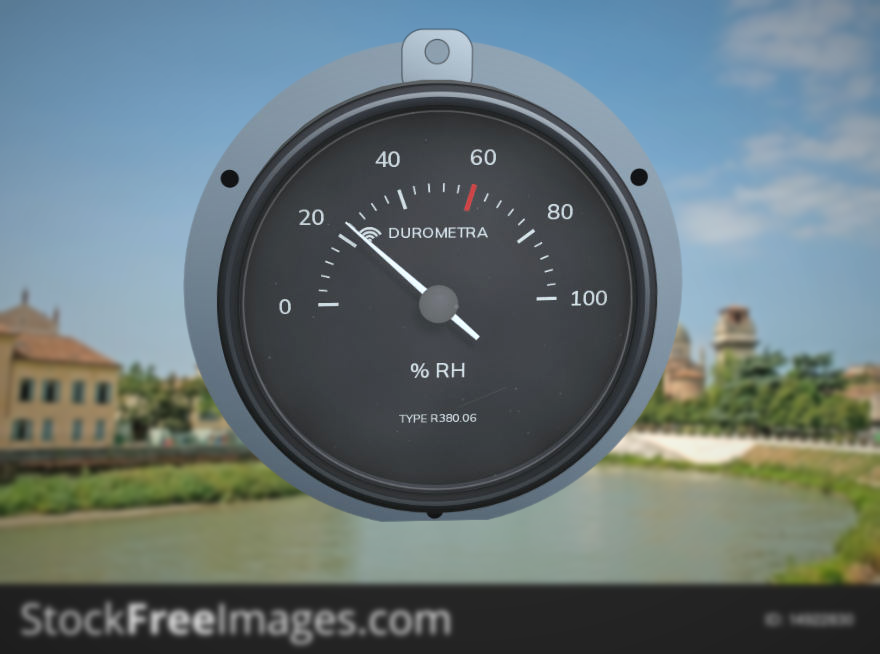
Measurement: 24 %
